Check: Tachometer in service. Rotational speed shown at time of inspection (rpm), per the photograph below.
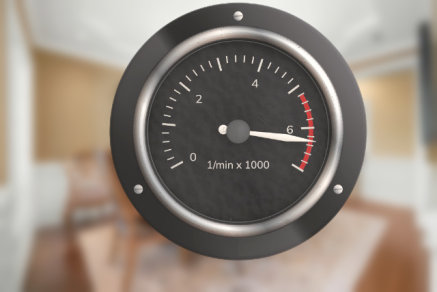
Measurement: 6300 rpm
